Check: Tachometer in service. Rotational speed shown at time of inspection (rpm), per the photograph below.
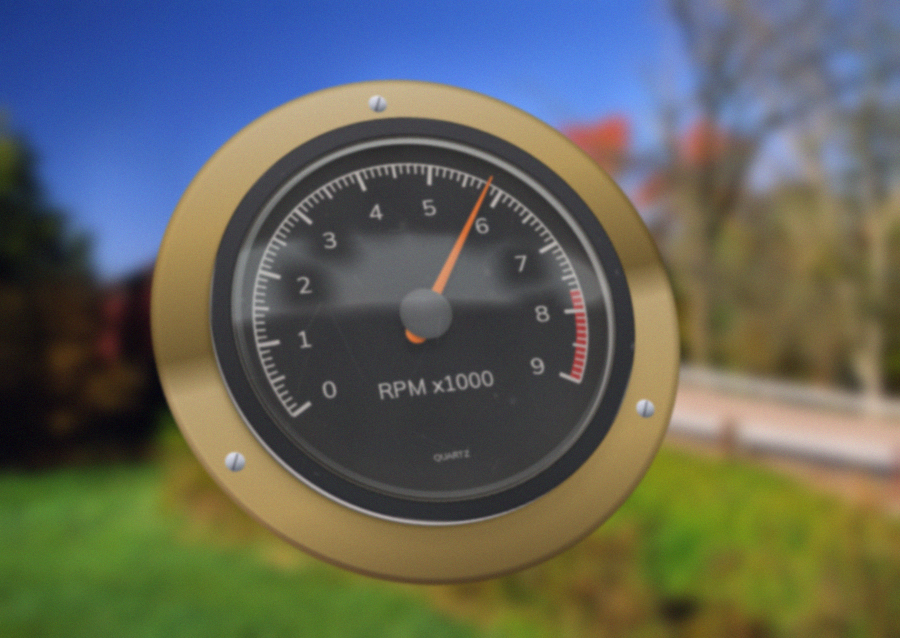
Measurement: 5800 rpm
